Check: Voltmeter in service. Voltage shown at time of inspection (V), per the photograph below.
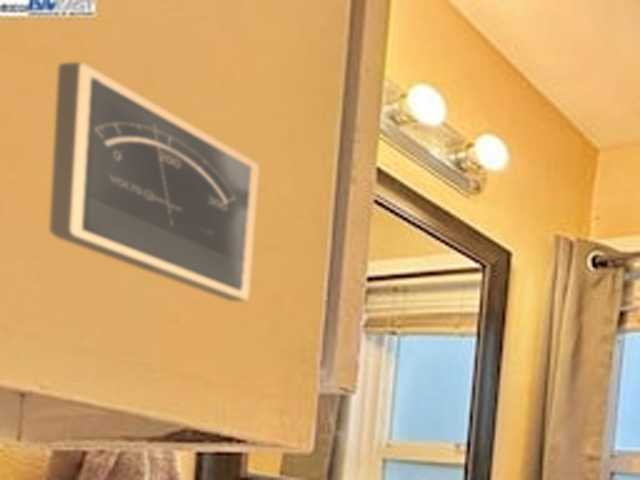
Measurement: 175 V
